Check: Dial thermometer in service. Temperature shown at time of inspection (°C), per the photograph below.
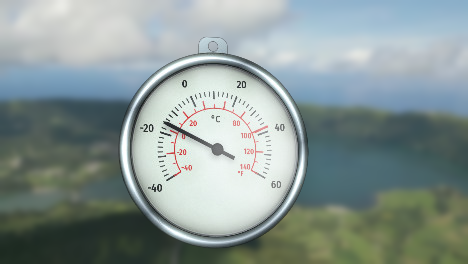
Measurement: -16 °C
